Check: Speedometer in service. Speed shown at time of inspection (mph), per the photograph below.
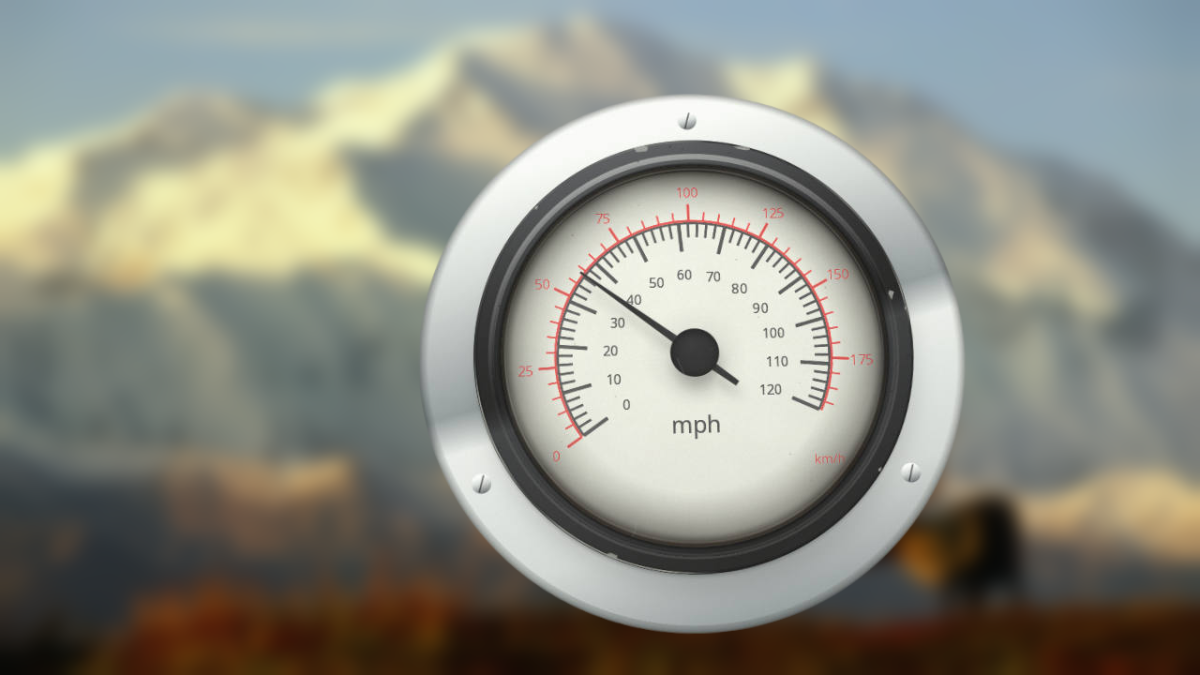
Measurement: 36 mph
